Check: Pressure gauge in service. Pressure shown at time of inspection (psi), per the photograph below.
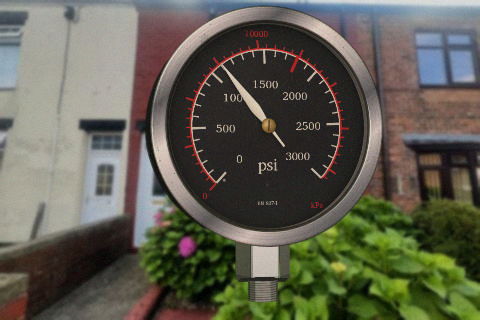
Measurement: 1100 psi
